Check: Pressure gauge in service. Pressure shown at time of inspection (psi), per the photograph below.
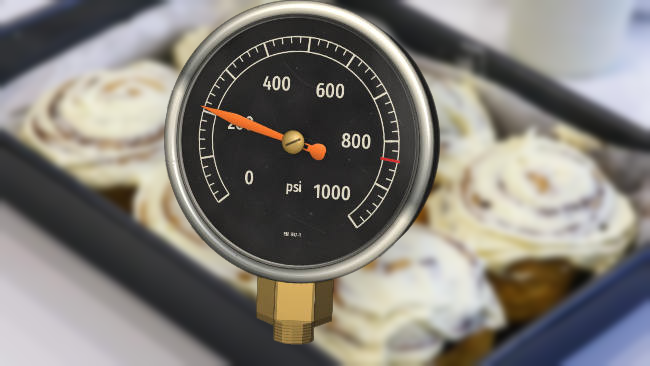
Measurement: 210 psi
